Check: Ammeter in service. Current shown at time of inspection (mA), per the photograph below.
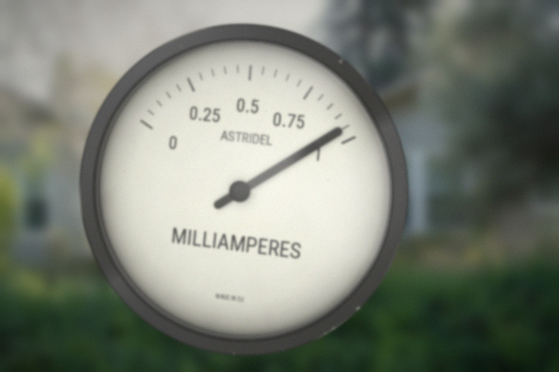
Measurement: 0.95 mA
